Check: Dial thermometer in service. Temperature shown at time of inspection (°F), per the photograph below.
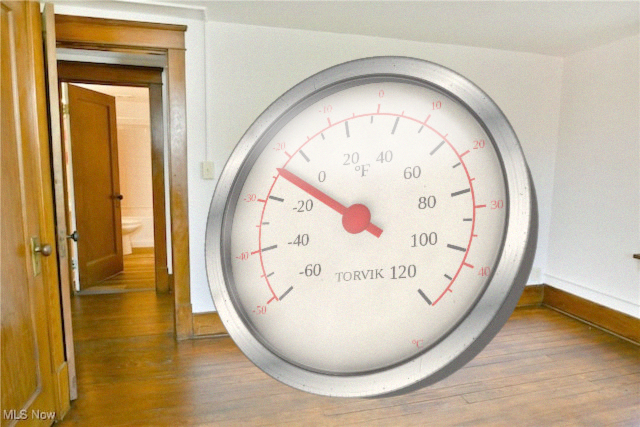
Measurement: -10 °F
